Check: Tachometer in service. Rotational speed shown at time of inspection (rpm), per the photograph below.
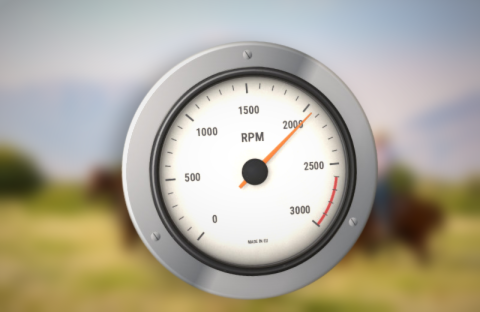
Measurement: 2050 rpm
